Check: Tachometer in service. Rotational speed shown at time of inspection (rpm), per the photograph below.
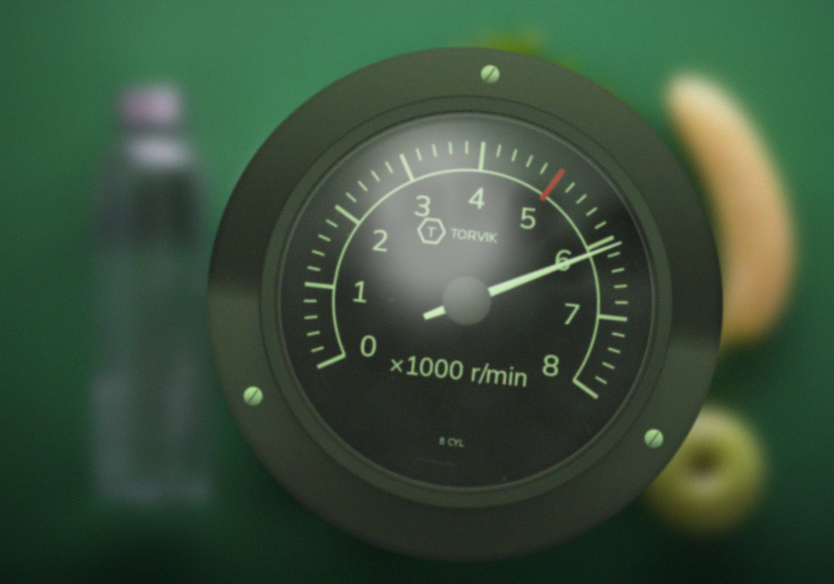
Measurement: 6100 rpm
